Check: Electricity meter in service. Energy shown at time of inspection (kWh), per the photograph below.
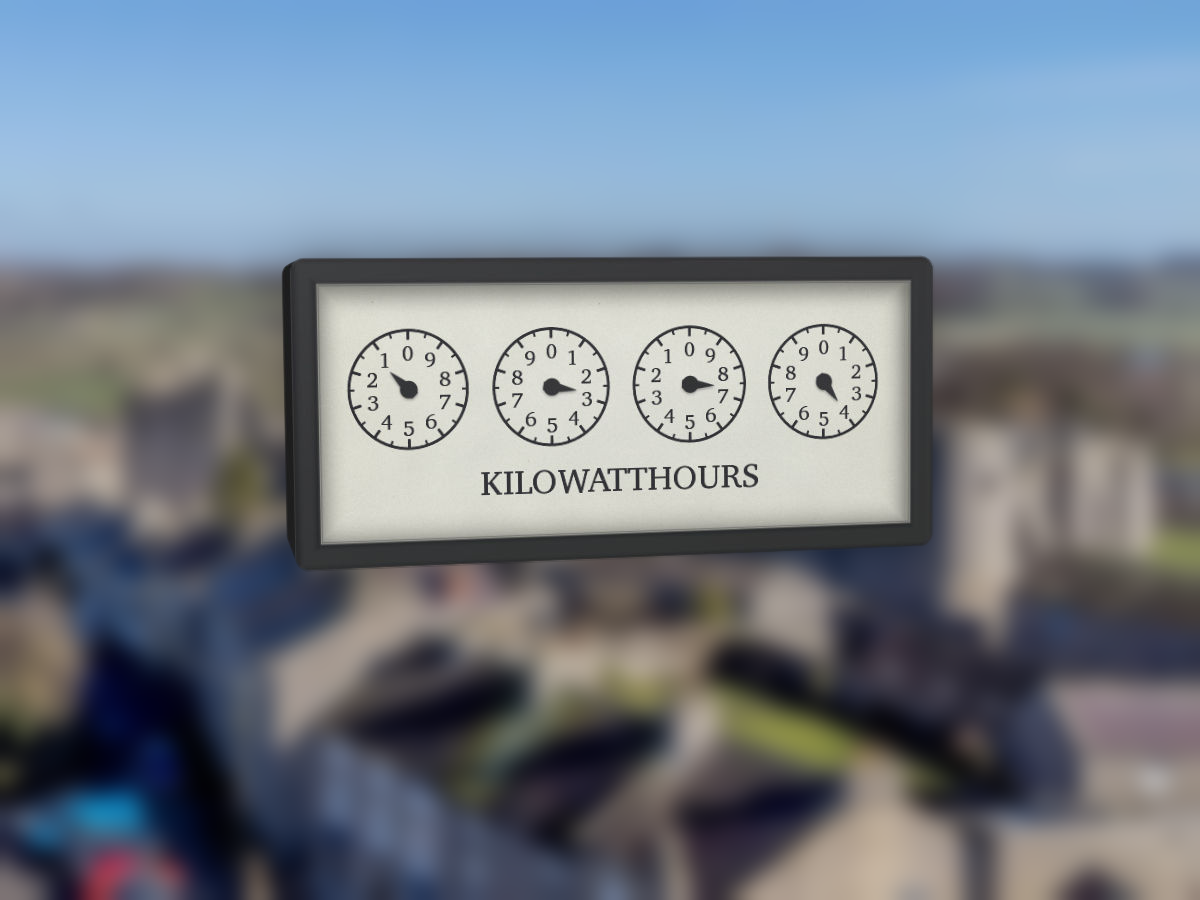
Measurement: 1274 kWh
